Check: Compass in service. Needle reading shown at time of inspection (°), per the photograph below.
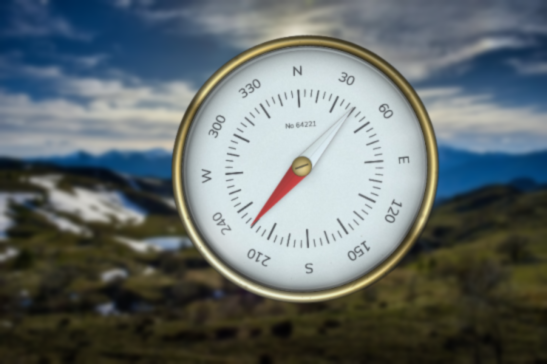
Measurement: 225 °
